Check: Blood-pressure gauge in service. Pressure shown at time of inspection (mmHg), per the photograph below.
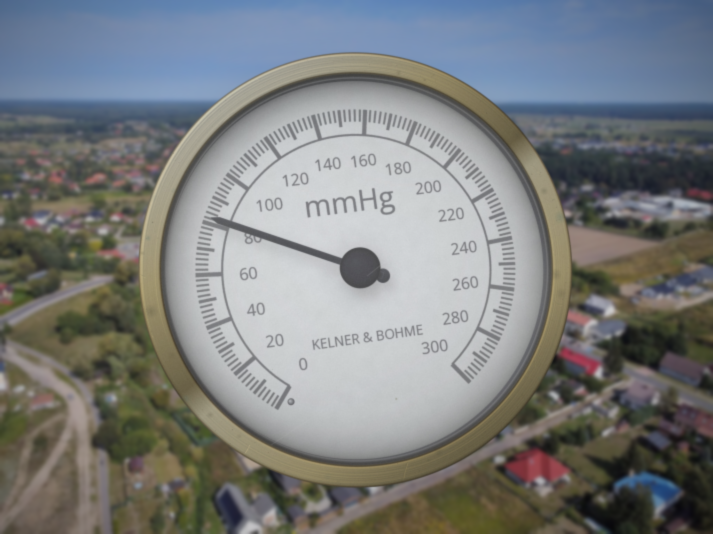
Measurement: 82 mmHg
